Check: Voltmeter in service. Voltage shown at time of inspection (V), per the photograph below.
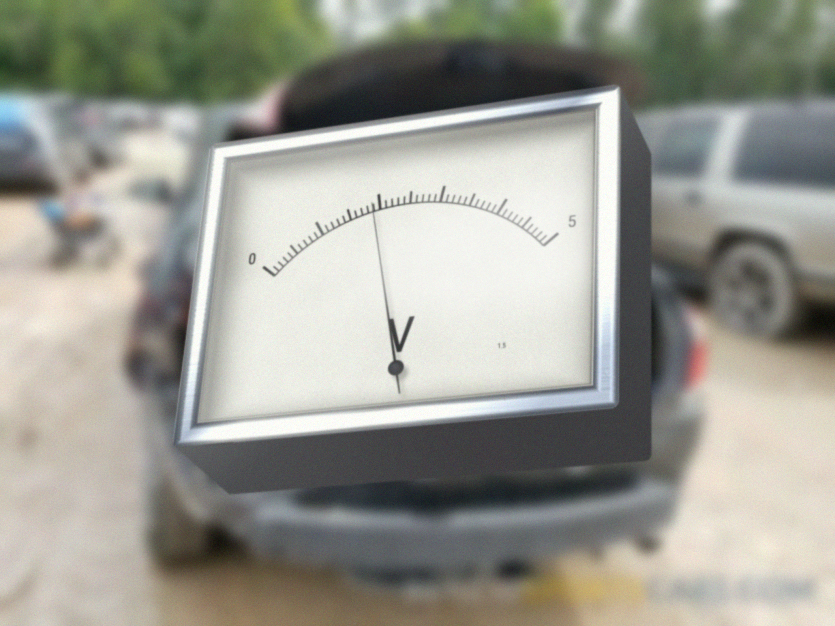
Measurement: 1.9 V
